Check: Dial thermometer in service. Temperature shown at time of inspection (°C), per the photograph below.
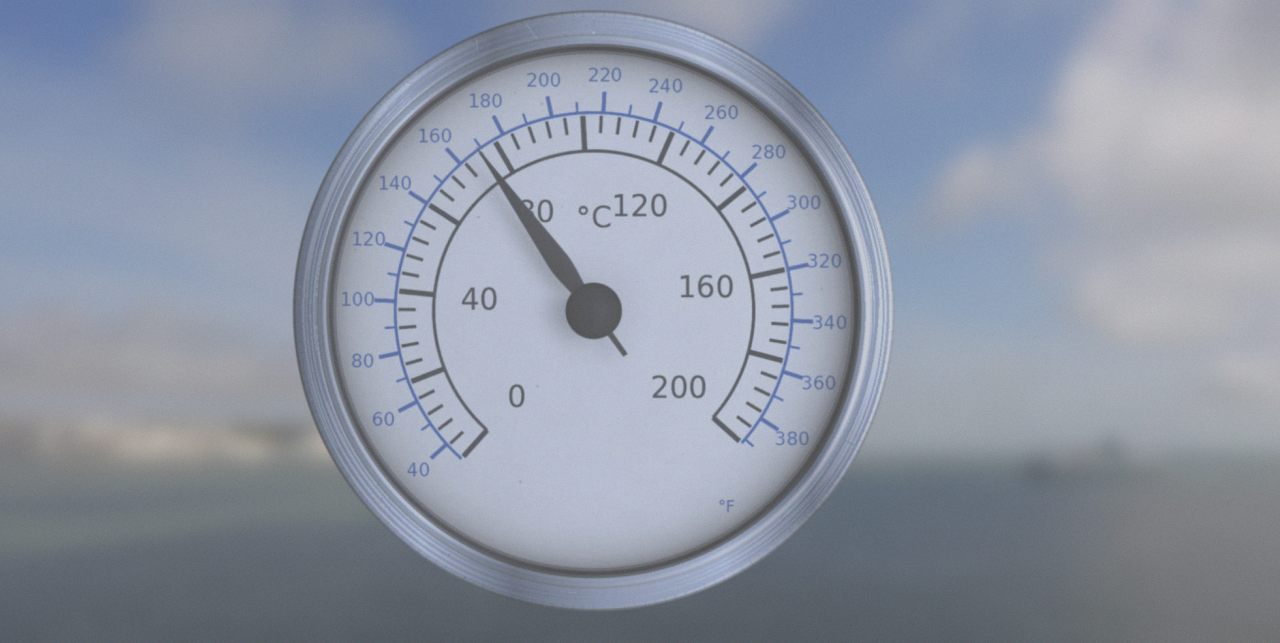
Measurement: 76 °C
